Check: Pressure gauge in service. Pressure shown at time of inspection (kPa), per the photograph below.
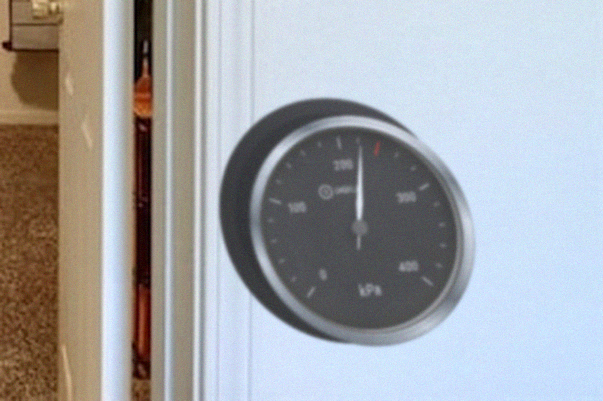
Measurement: 220 kPa
